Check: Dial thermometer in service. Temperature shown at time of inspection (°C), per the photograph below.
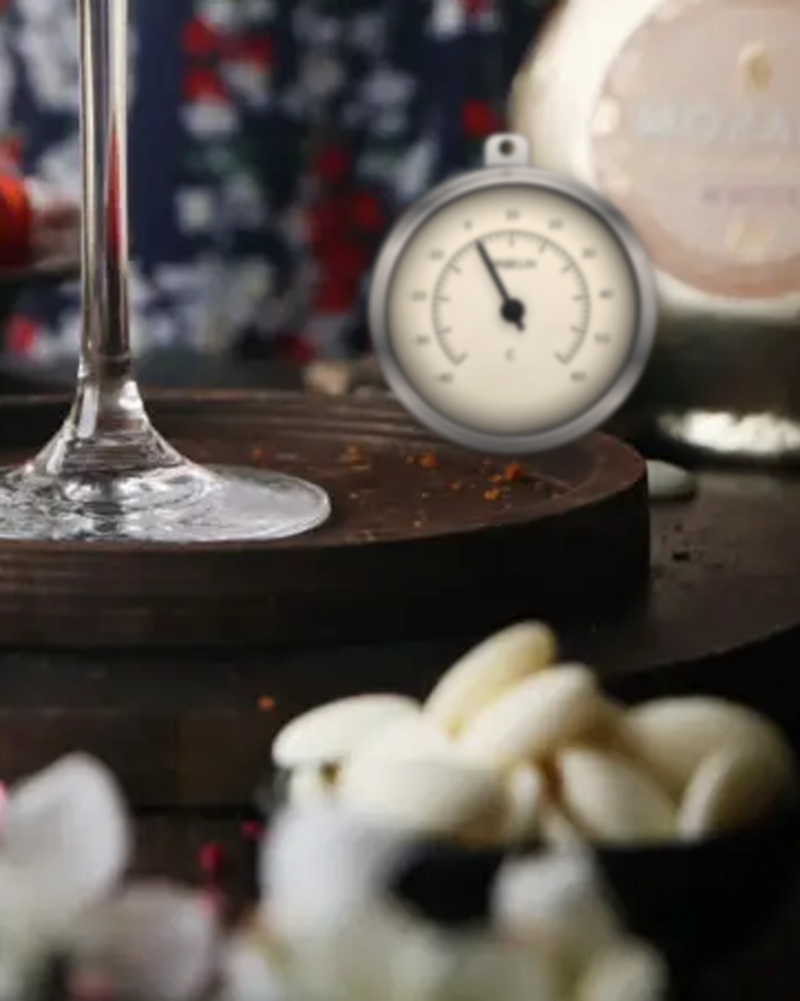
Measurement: 0 °C
